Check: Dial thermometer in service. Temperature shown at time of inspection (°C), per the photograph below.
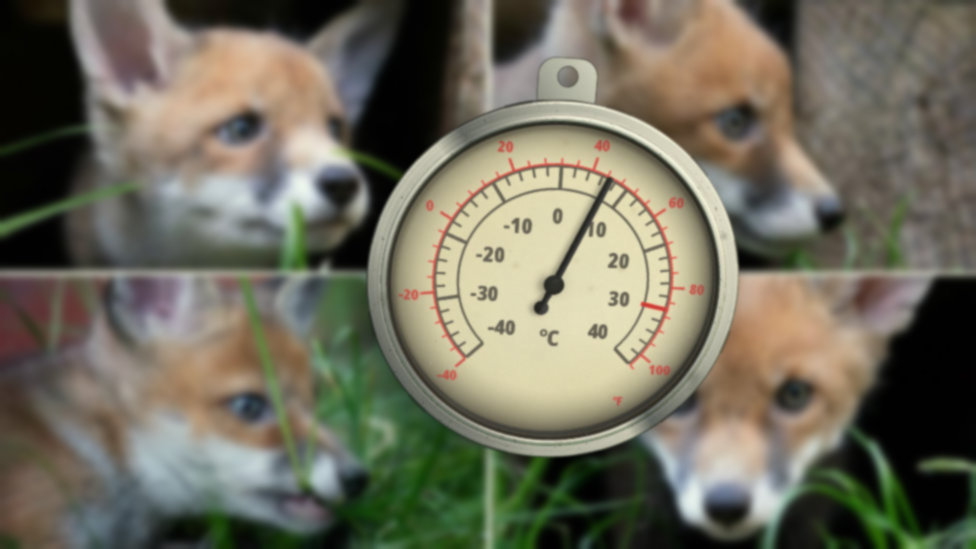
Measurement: 7 °C
